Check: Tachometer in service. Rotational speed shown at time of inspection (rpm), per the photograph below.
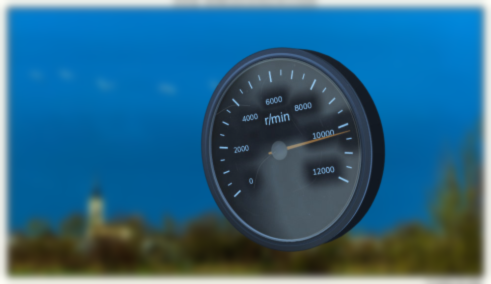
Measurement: 10250 rpm
